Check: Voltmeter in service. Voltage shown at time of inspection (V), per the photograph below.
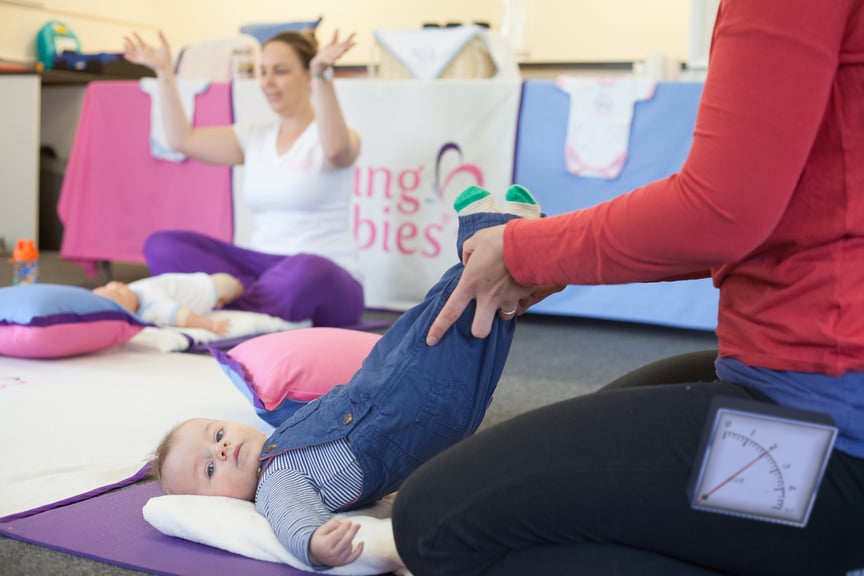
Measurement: 2 V
